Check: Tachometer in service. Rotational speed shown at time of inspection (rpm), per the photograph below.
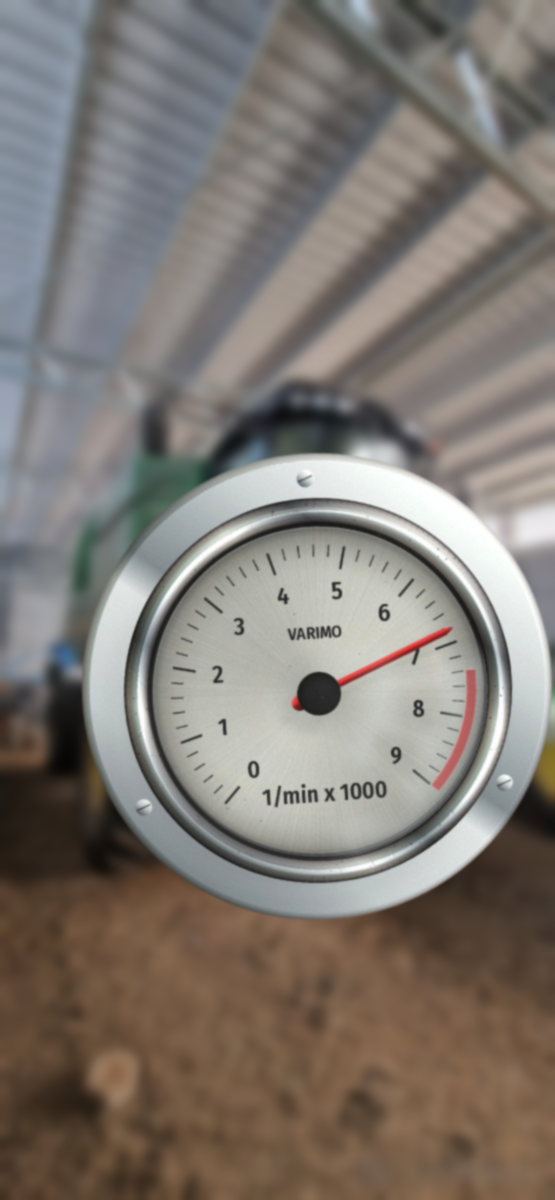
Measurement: 6800 rpm
